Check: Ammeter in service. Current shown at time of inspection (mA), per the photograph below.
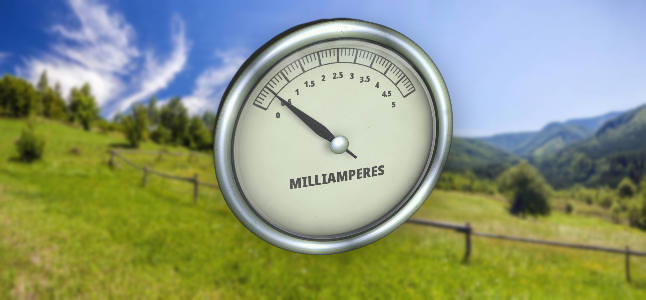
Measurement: 0.5 mA
